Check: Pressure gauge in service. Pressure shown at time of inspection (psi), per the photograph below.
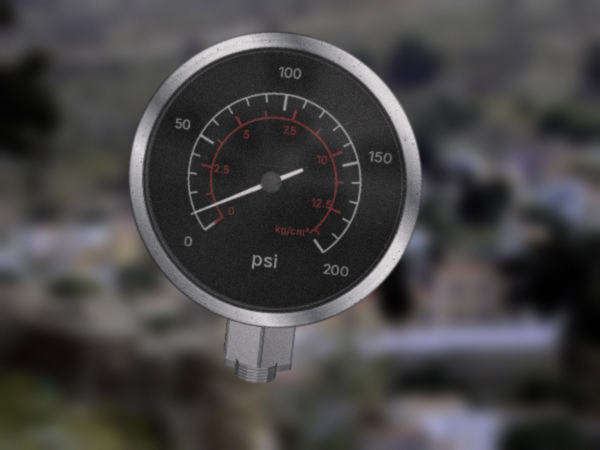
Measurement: 10 psi
